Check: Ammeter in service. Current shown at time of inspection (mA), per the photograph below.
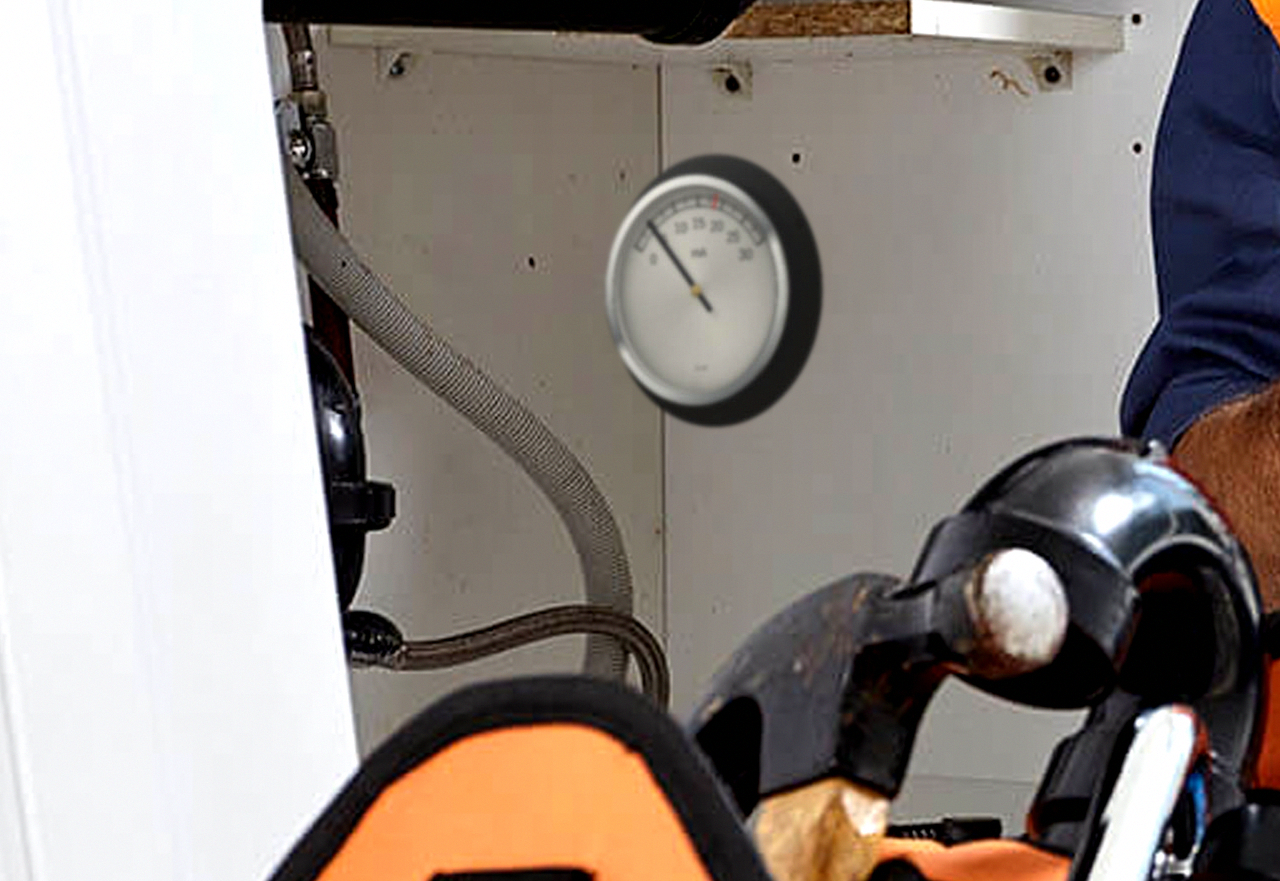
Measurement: 5 mA
